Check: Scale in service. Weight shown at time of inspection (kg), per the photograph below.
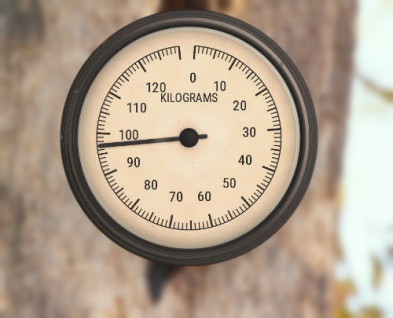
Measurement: 97 kg
